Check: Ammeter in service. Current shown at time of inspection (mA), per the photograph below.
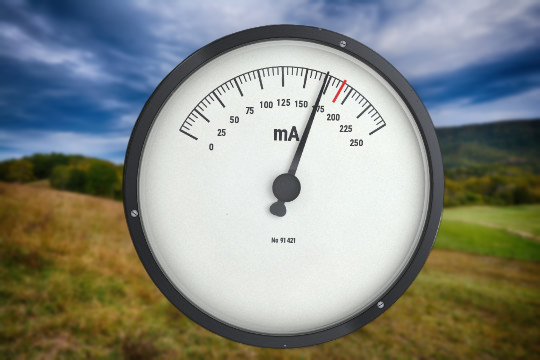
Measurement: 170 mA
